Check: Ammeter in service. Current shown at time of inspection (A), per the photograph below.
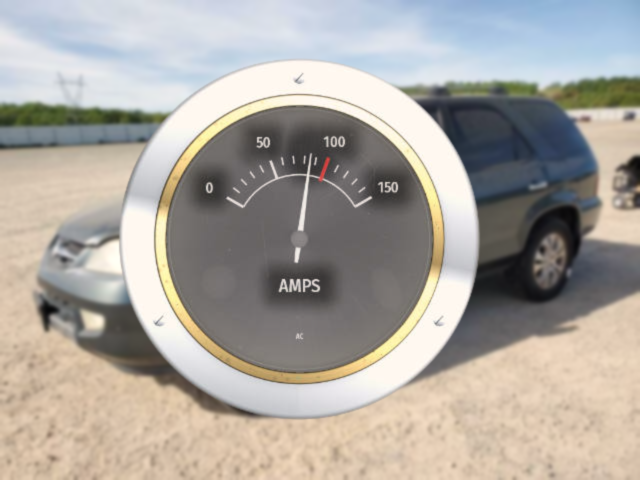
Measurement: 85 A
